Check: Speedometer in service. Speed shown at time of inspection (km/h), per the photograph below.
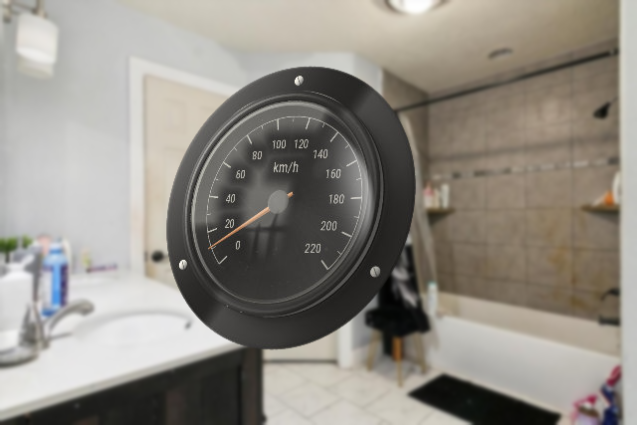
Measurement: 10 km/h
